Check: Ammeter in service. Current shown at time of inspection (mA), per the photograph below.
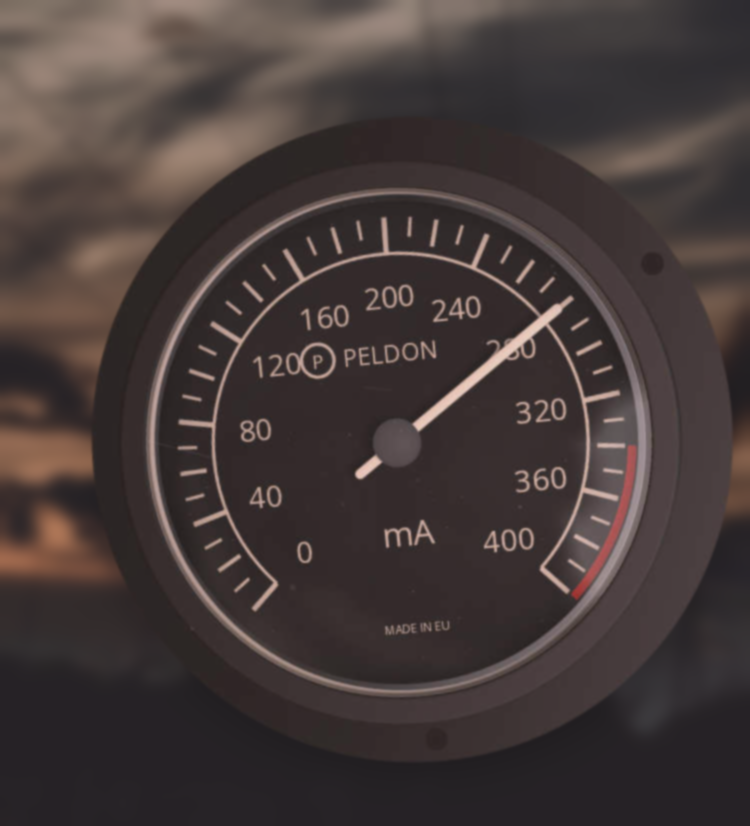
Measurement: 280 mA
